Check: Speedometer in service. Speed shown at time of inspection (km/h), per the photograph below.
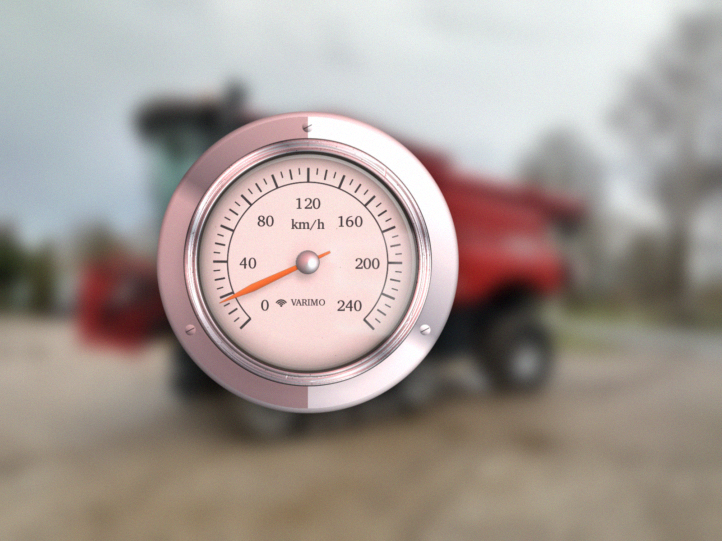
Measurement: 17.5 km/h
